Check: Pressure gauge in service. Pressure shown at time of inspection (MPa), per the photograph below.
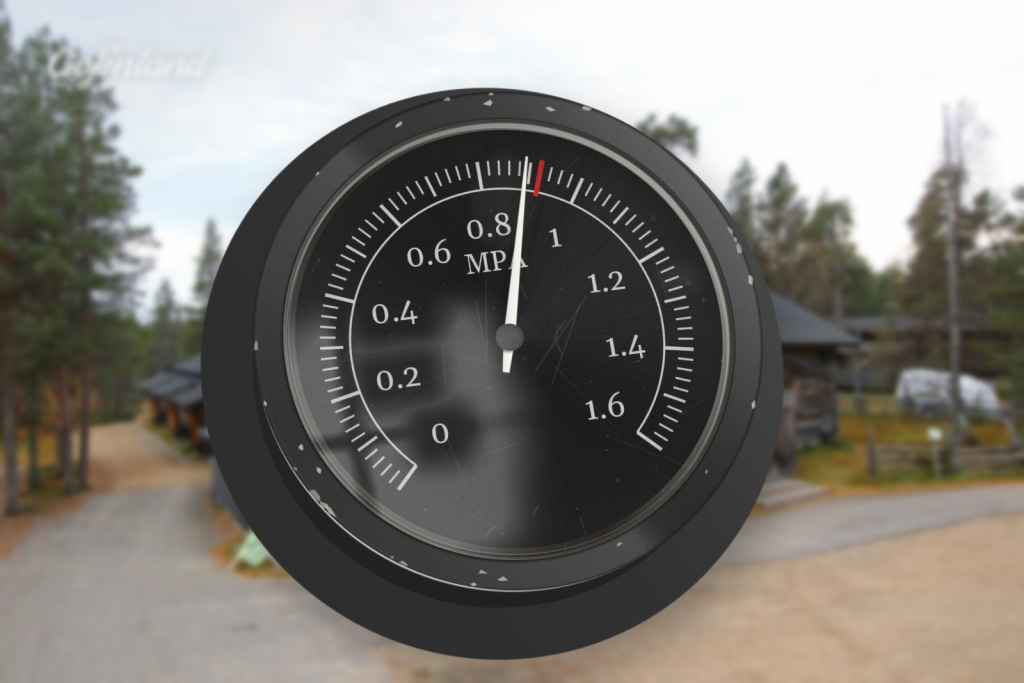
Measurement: 0.89 MPa
